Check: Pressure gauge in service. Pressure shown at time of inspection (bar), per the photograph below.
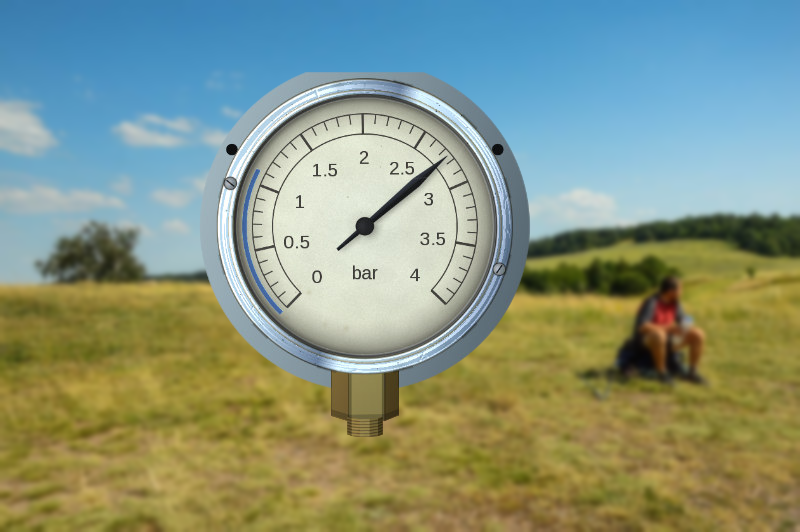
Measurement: 2.75 bar
